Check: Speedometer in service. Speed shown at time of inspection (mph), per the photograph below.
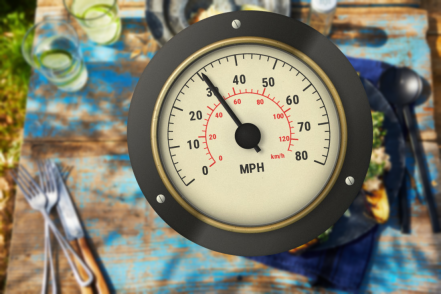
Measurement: 31 mph
